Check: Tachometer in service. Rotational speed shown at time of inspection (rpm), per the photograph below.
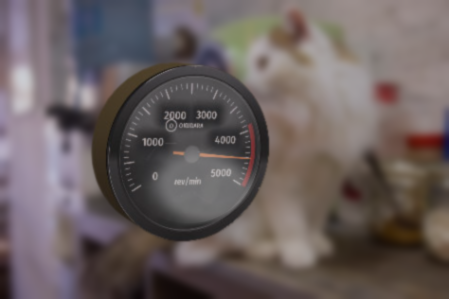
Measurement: 4500 rpm
